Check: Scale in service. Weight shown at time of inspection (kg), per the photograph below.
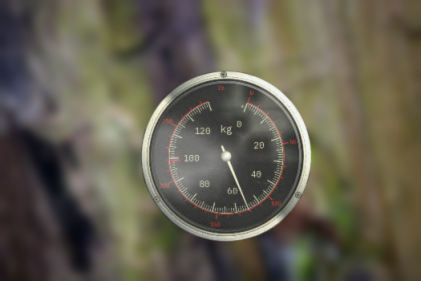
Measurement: 55 kg
